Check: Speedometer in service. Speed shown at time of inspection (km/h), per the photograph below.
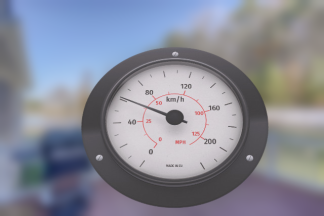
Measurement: 60 km/h
